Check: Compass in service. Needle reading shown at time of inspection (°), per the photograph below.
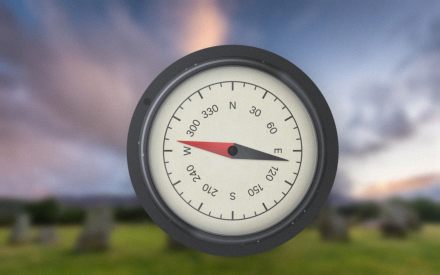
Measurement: 280 °
